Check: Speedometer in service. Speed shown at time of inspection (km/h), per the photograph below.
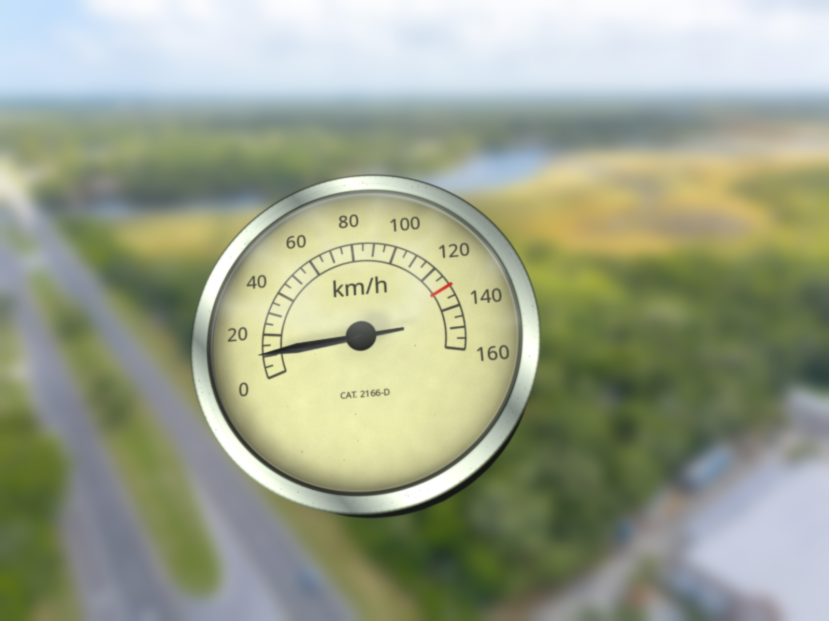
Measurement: 10 km/h
